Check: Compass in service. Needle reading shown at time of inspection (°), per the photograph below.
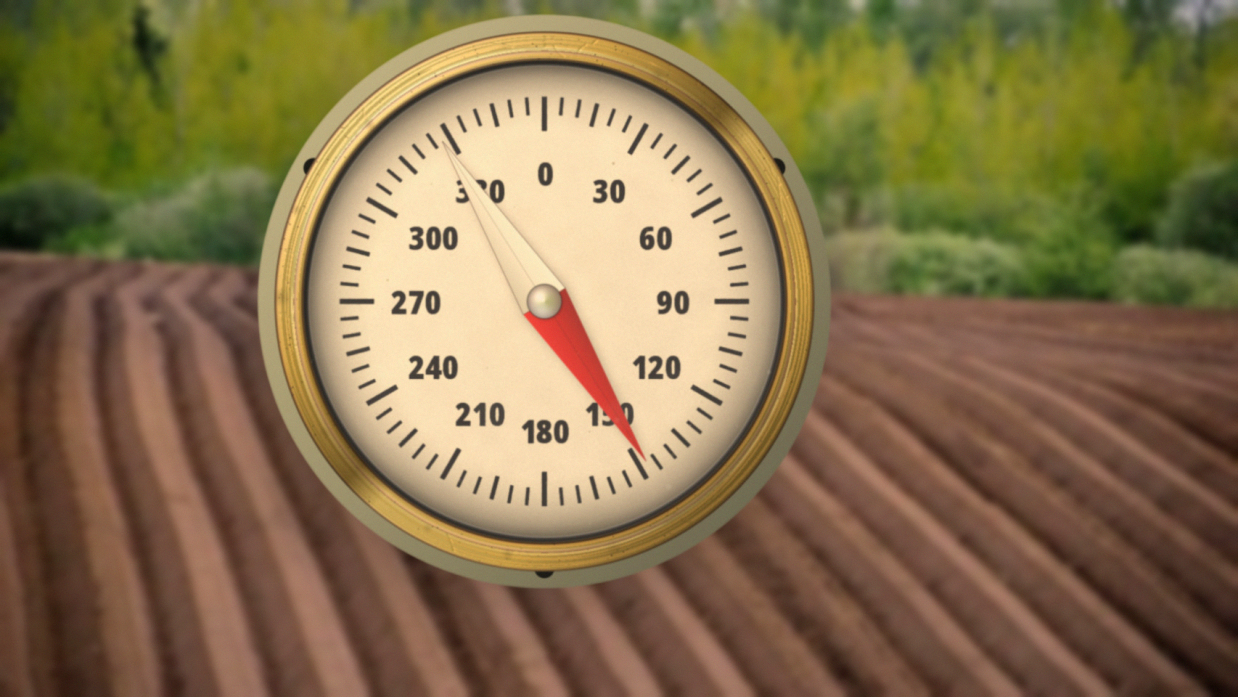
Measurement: 147.5 °
